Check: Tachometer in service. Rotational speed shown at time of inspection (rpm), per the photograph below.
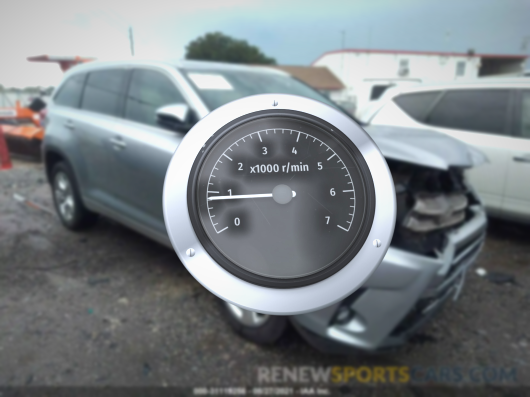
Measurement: 800 rpm
